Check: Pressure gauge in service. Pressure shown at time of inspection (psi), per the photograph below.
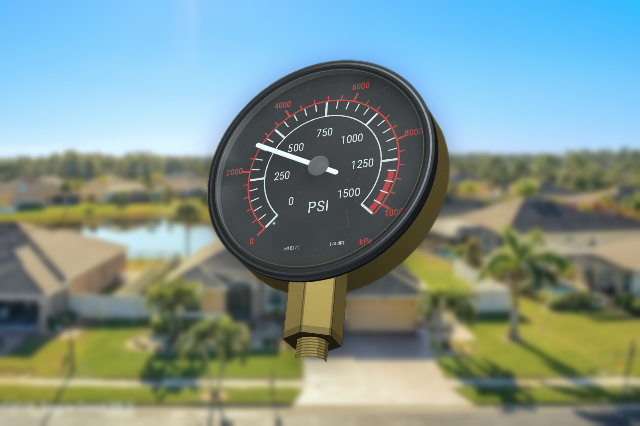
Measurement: 400 psi
